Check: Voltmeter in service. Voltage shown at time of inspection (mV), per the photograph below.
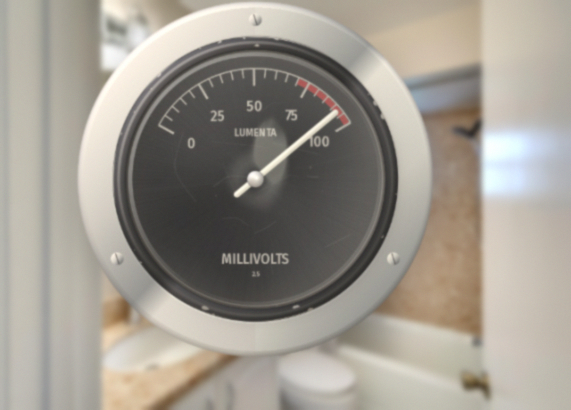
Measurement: 92.5 mV
